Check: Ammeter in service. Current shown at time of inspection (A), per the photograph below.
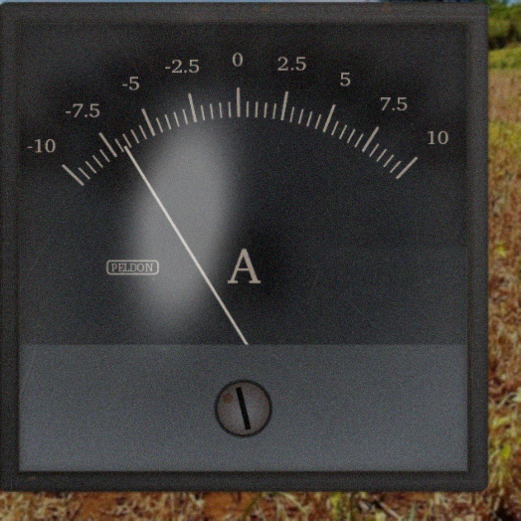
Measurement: -6.75 A
